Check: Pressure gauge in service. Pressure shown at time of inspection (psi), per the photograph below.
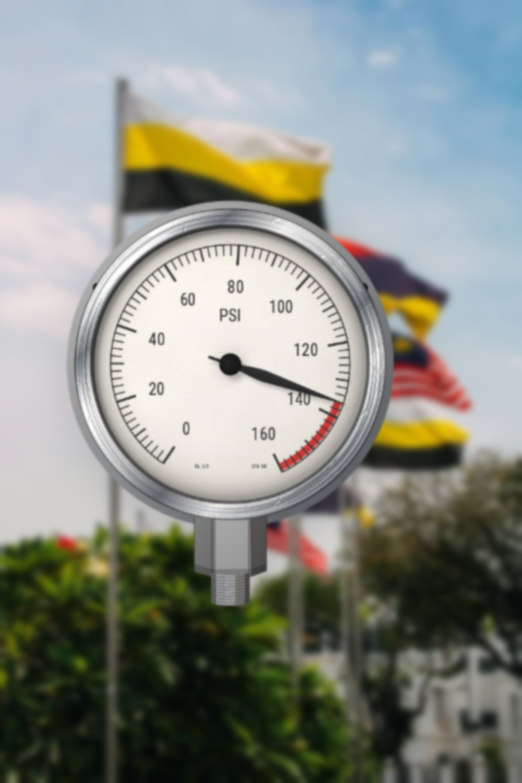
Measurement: 136 psi
